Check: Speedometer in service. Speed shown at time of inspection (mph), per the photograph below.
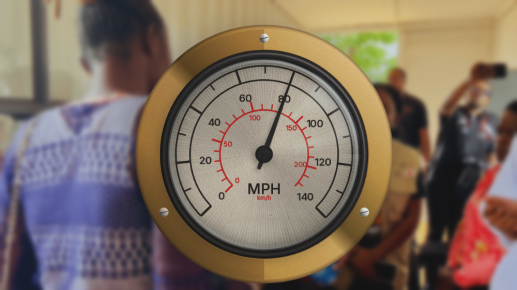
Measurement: 80 mph
